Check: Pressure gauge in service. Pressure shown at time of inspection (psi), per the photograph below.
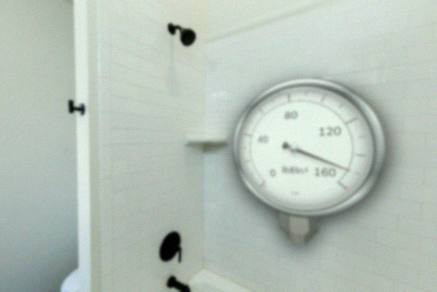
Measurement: 150 psi
